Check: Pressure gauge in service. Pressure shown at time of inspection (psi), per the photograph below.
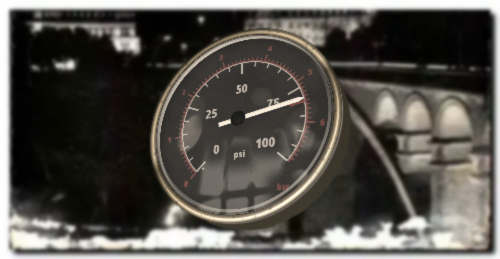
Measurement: 80 psi
